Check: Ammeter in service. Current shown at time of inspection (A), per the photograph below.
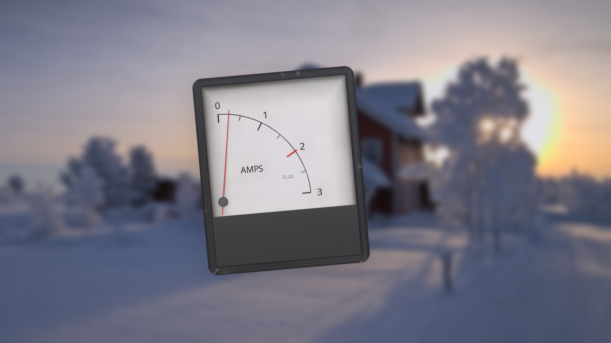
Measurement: 0.25 A
